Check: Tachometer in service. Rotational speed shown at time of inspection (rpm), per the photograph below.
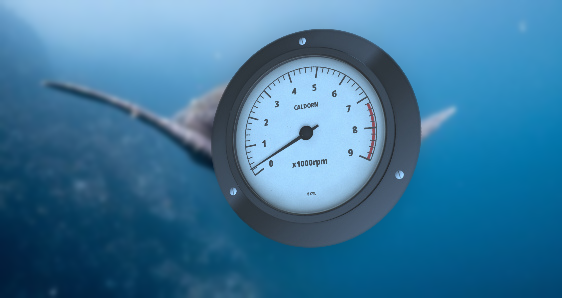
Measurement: 200 rpm
